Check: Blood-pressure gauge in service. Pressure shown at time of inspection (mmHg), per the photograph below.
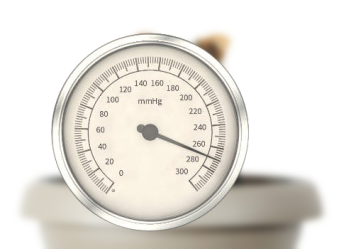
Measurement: 270 mmHg
